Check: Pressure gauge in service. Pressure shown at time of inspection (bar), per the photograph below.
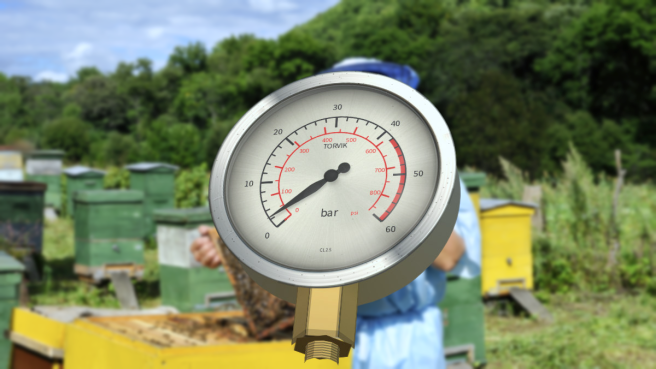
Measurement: 2 bar
